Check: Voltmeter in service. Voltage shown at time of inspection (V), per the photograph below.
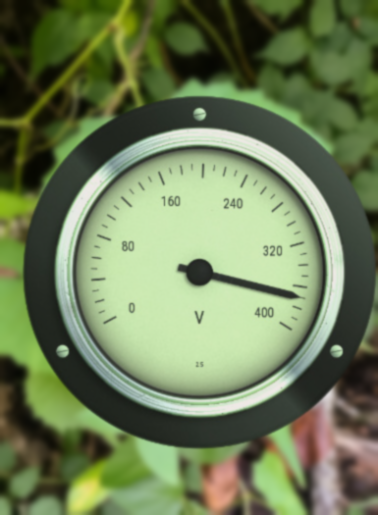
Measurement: 370 V
